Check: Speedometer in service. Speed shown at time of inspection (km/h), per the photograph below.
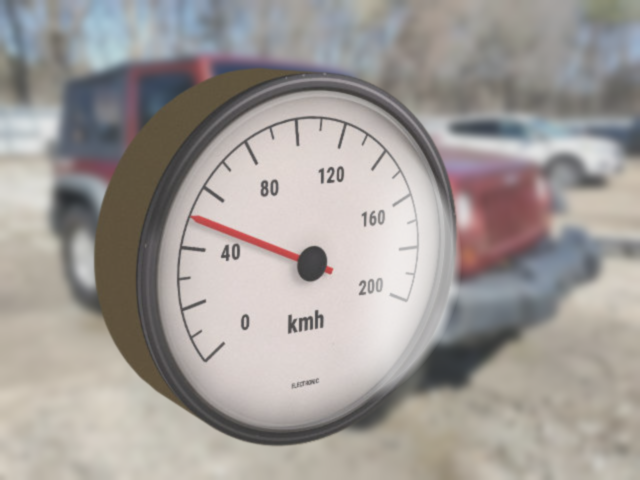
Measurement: 50 km/h
